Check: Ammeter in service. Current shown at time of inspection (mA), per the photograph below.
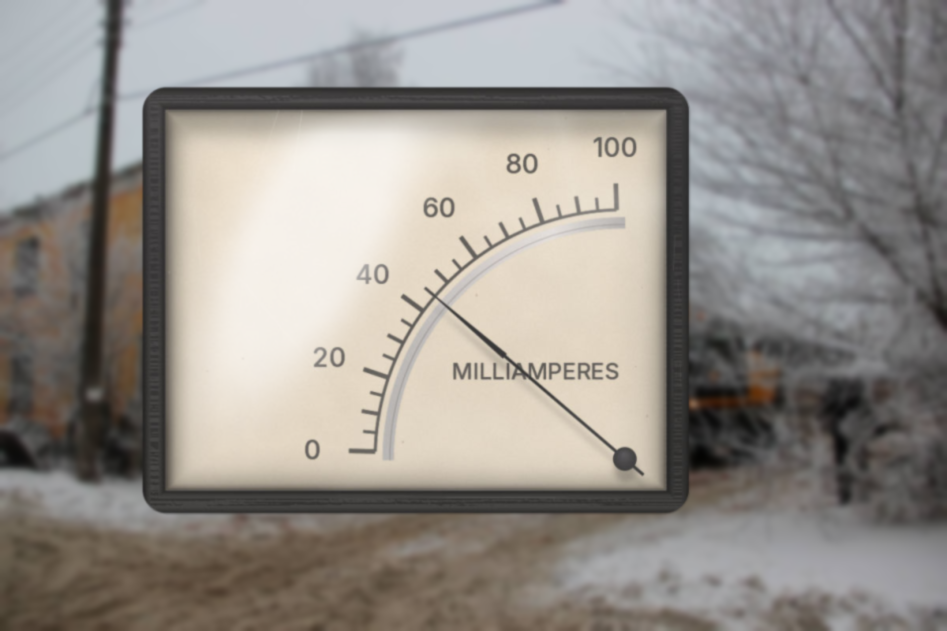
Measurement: 45 mA
